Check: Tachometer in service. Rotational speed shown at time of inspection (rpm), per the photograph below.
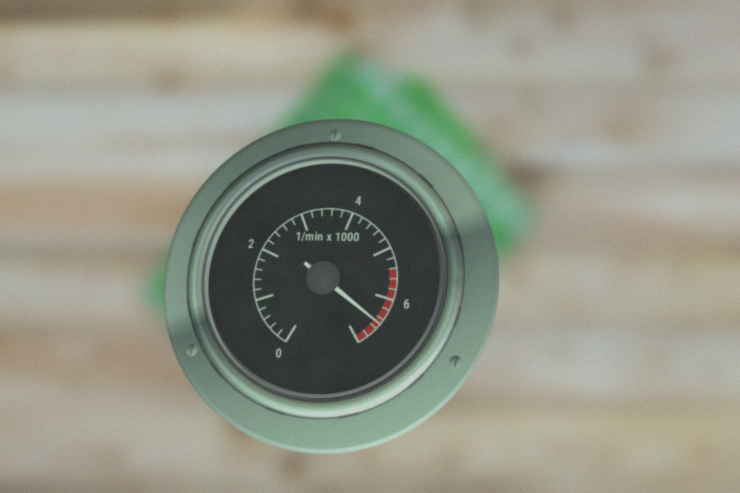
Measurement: 6500 rpm
